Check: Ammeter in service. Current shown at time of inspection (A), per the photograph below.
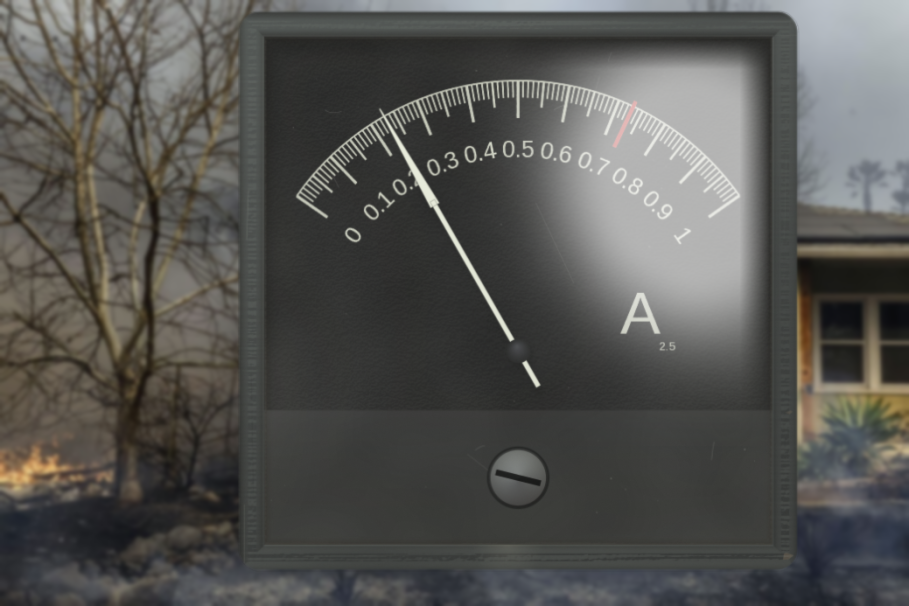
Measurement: 0.23 A
